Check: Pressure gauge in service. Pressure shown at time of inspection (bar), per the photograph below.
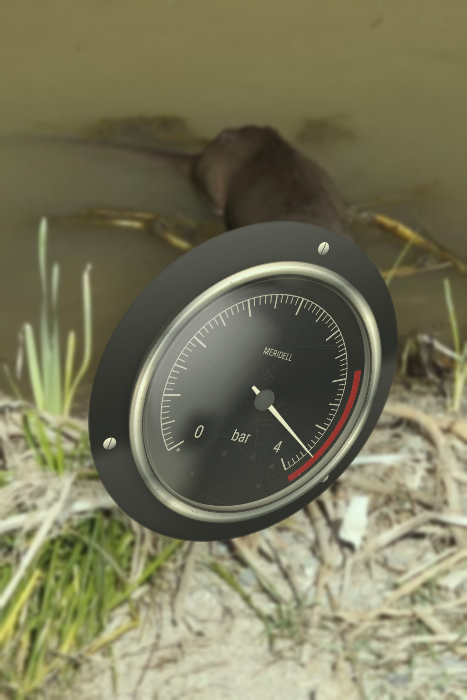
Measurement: 3.75 bar
